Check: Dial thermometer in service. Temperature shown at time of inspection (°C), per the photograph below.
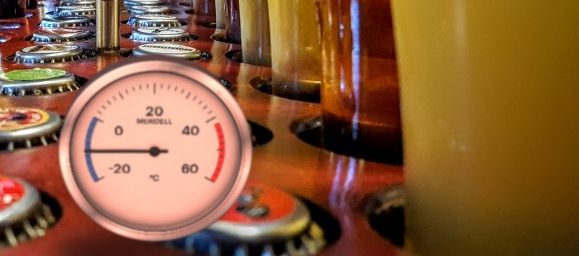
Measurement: -10 °C
